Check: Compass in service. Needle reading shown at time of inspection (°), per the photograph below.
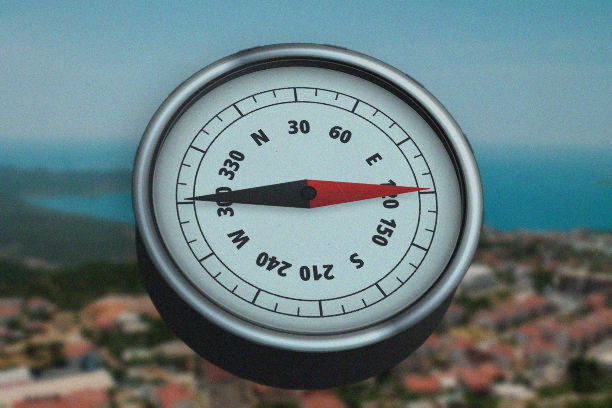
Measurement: 120 °
